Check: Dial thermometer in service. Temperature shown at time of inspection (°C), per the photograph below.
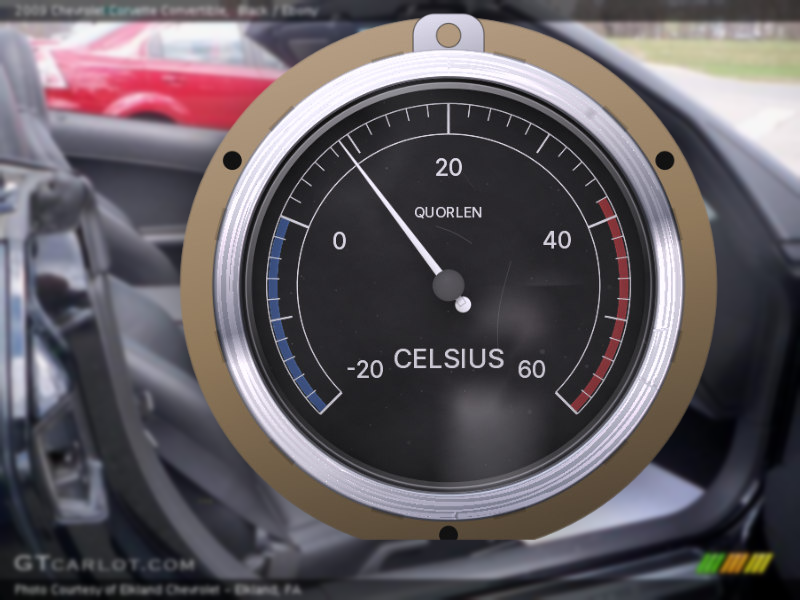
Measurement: 9 °C
